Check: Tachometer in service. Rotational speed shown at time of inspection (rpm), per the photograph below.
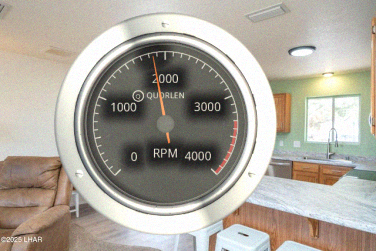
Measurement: 1850 rpm
